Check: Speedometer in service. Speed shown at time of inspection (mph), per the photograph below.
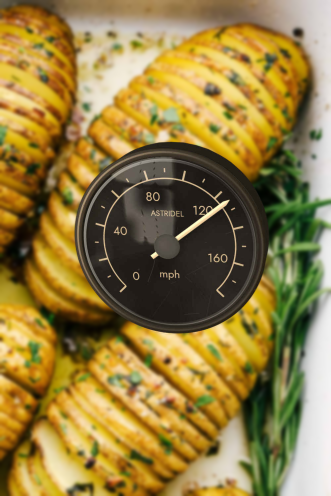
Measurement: 125 mph
